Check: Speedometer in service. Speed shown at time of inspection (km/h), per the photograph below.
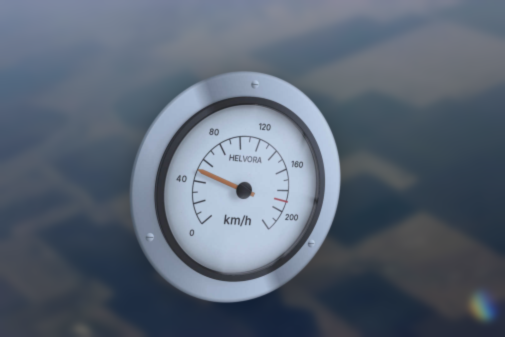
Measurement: 50 km/h
